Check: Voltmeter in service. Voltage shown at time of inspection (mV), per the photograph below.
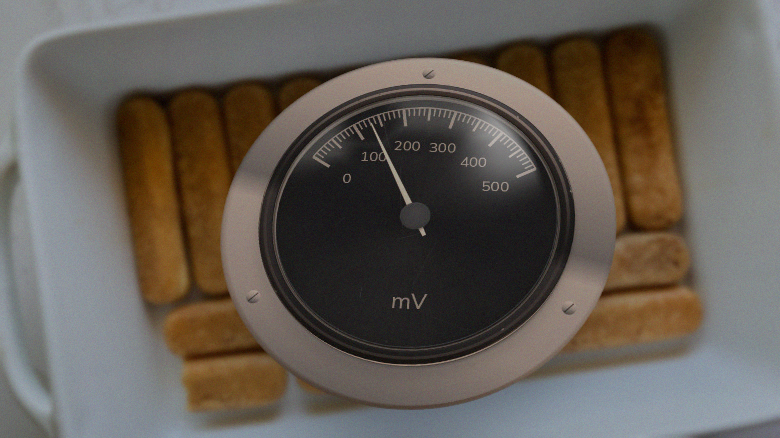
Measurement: 130 mV
